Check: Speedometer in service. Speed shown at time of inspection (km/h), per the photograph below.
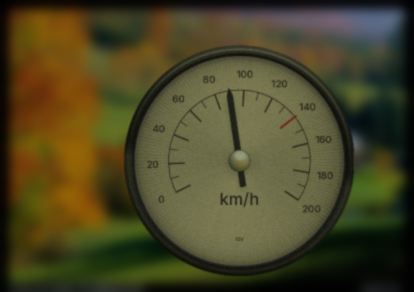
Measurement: 90 km/h
